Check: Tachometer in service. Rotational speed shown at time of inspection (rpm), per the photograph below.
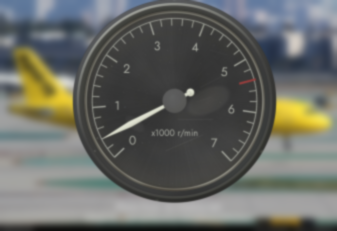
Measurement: 400 rpm
